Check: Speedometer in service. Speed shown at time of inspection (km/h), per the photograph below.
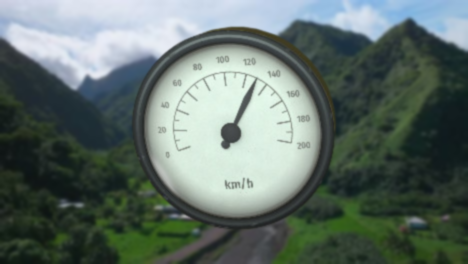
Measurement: 130 km/h
